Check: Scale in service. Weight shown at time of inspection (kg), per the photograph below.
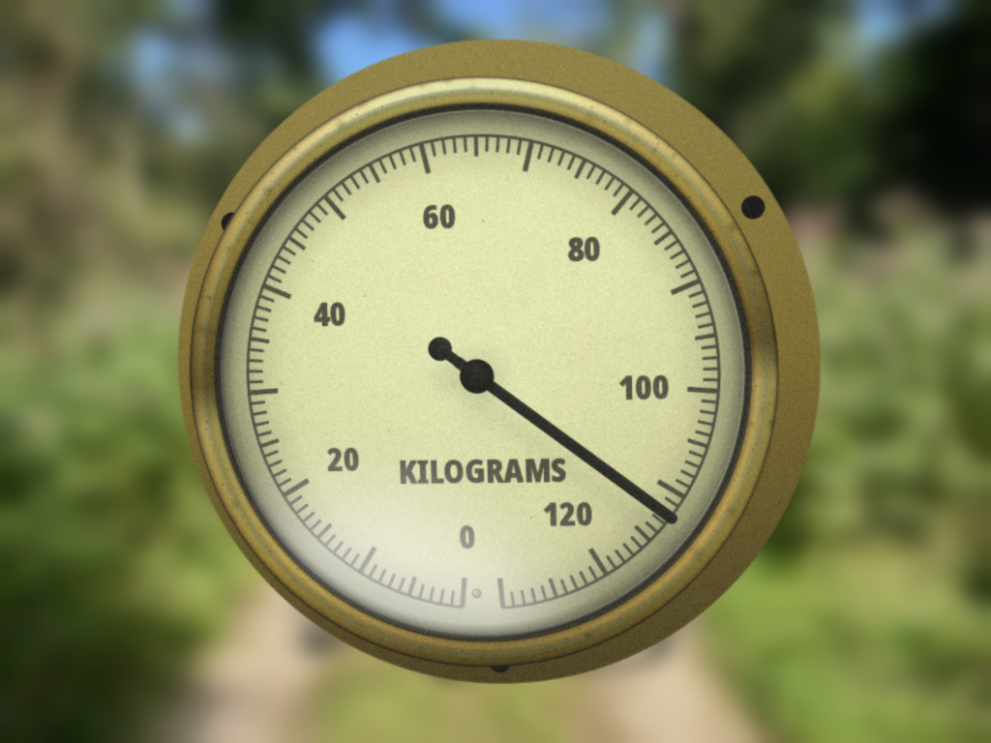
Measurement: 112 kg
